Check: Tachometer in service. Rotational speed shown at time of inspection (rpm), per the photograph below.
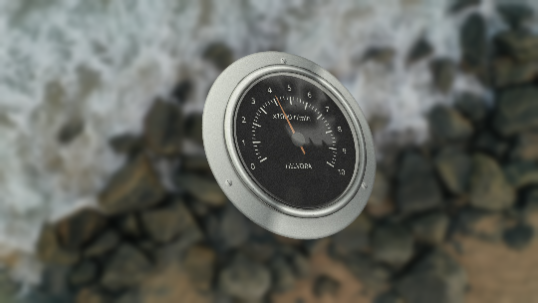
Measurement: 4000 rpm
